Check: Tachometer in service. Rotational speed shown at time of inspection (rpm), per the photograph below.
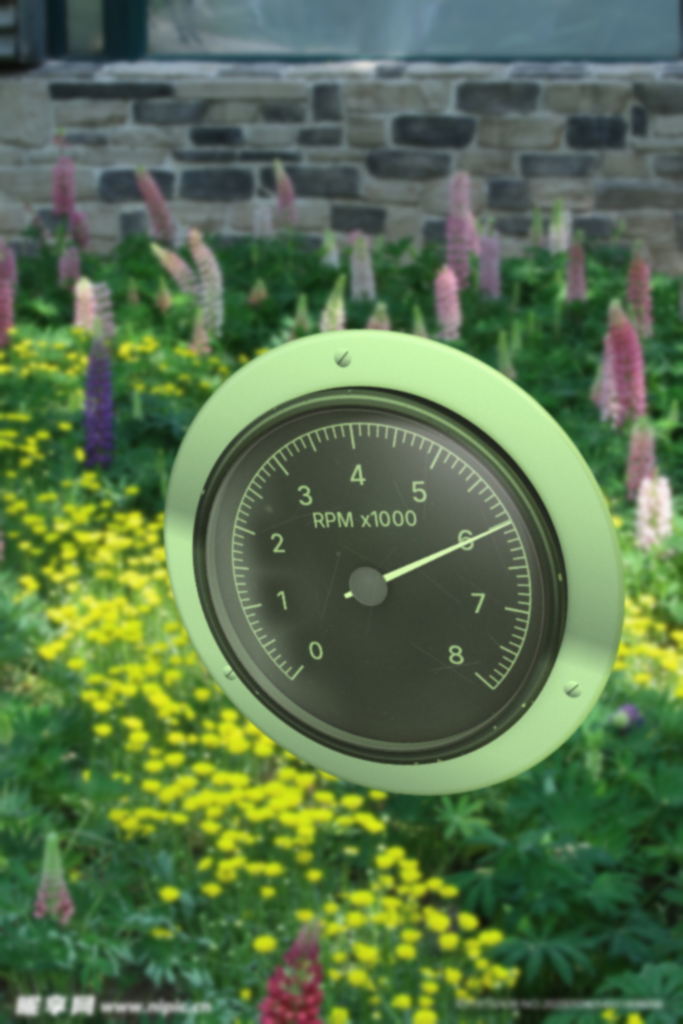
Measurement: 6000 rpm
